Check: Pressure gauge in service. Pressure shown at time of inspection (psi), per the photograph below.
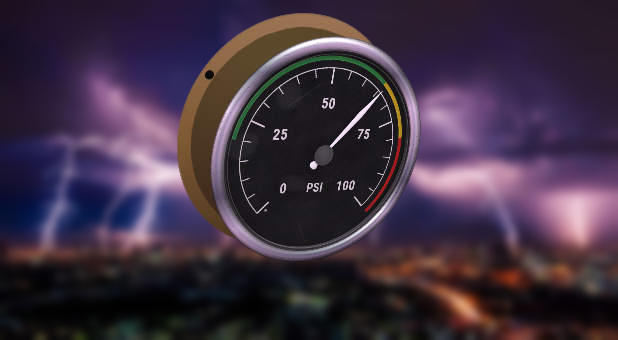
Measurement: 65 psi
